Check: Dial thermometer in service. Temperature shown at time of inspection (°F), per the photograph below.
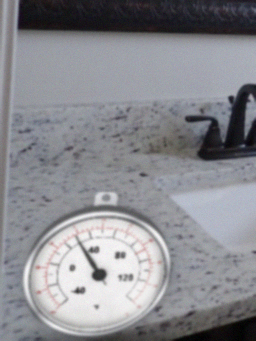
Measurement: 30 °F
